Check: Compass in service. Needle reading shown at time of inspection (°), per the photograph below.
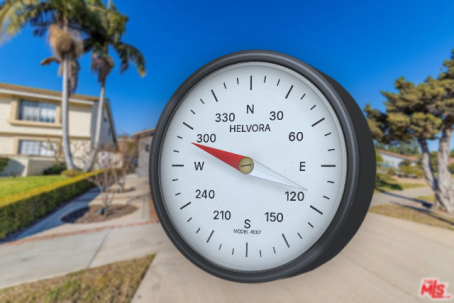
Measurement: 290 °
